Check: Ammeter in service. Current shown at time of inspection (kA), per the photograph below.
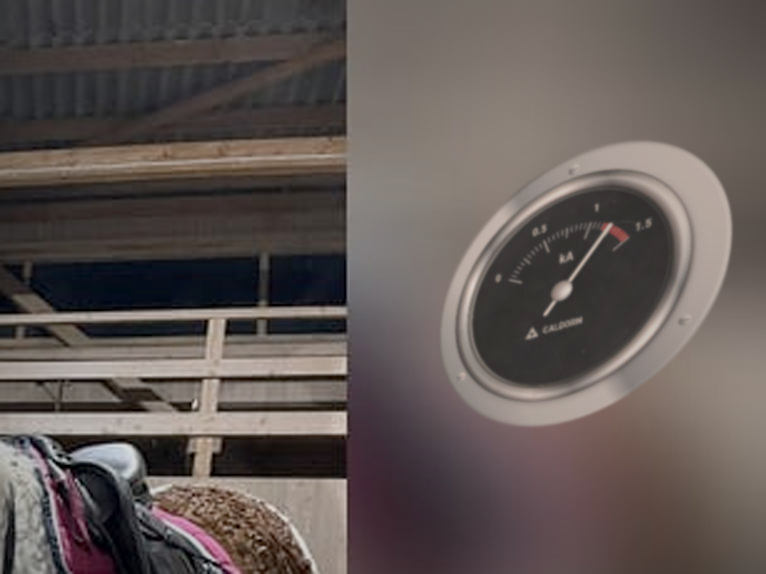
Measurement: 1.25 kA
